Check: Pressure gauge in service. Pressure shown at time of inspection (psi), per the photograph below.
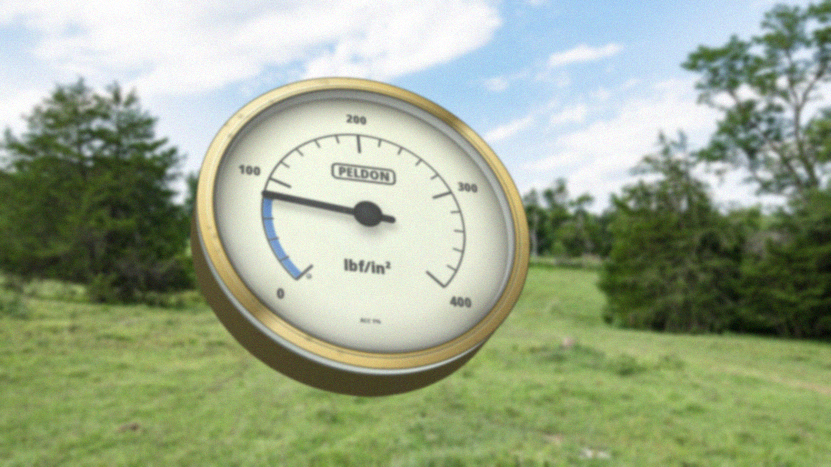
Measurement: 80 psi
